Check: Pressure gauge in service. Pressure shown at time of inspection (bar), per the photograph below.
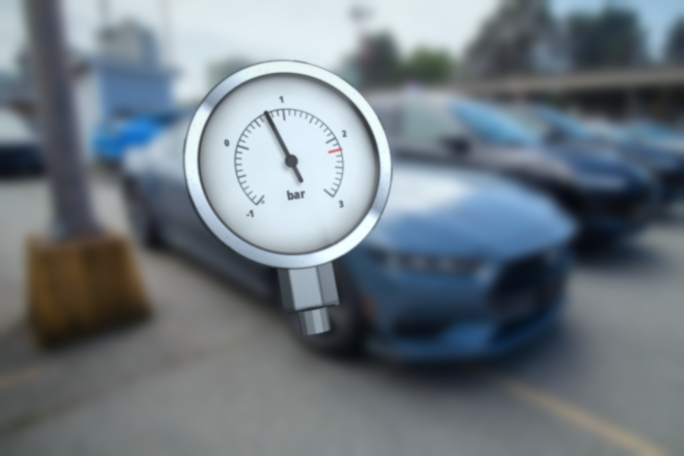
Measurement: 0.7 bar
